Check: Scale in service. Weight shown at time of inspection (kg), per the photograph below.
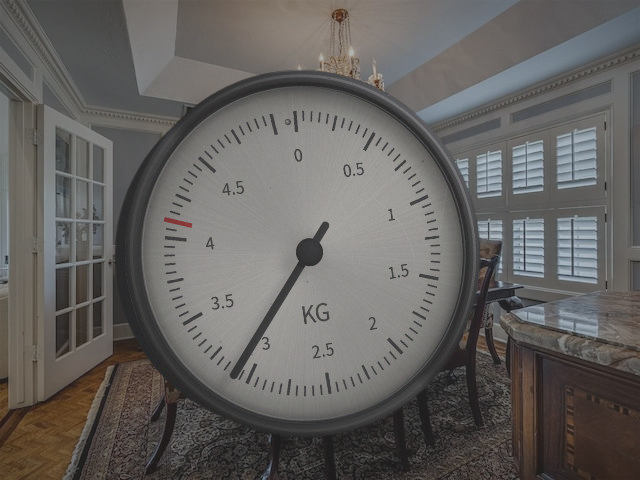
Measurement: 3.1 kg
